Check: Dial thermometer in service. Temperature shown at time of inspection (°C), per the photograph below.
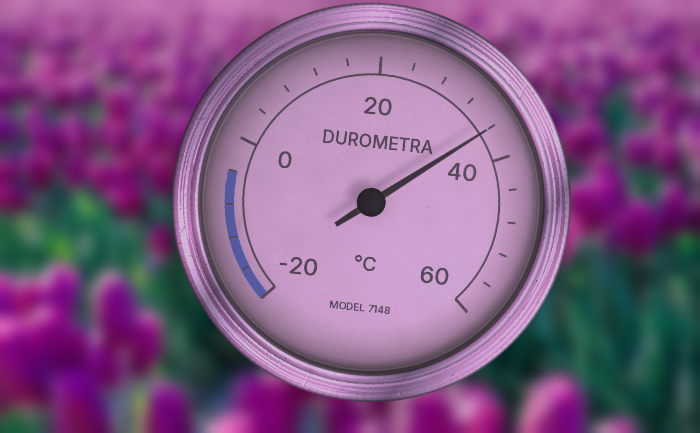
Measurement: 36 °C
